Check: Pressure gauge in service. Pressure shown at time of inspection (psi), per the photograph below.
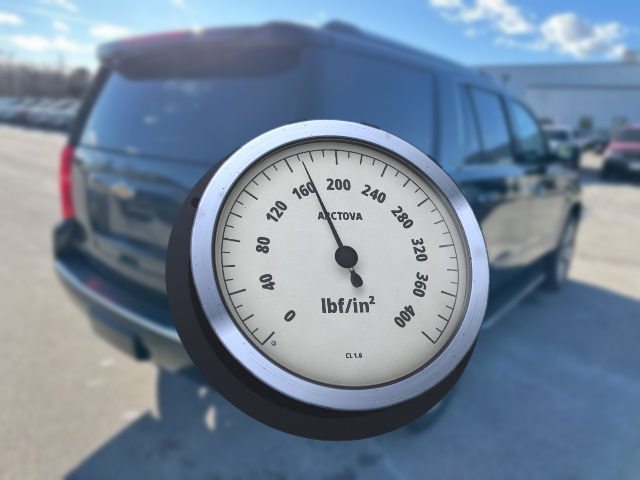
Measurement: 170 psi
